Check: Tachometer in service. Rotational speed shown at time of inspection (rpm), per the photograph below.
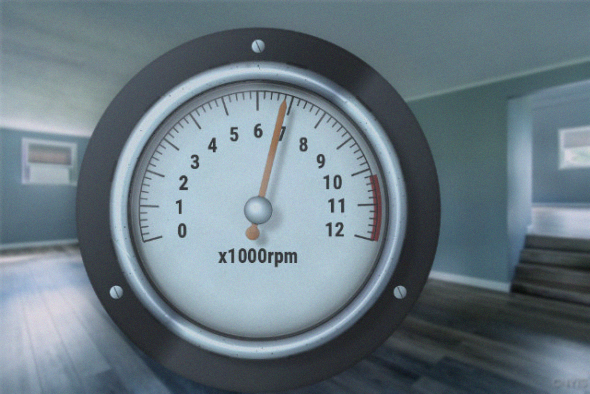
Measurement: 6800 rpm
